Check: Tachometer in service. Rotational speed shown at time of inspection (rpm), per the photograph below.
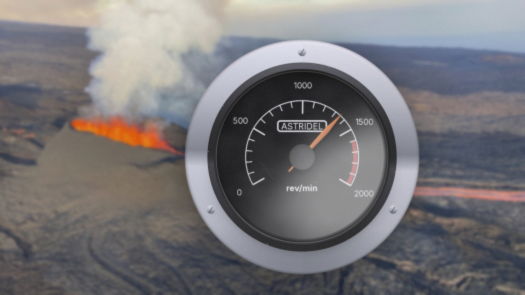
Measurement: 1350 rpm
